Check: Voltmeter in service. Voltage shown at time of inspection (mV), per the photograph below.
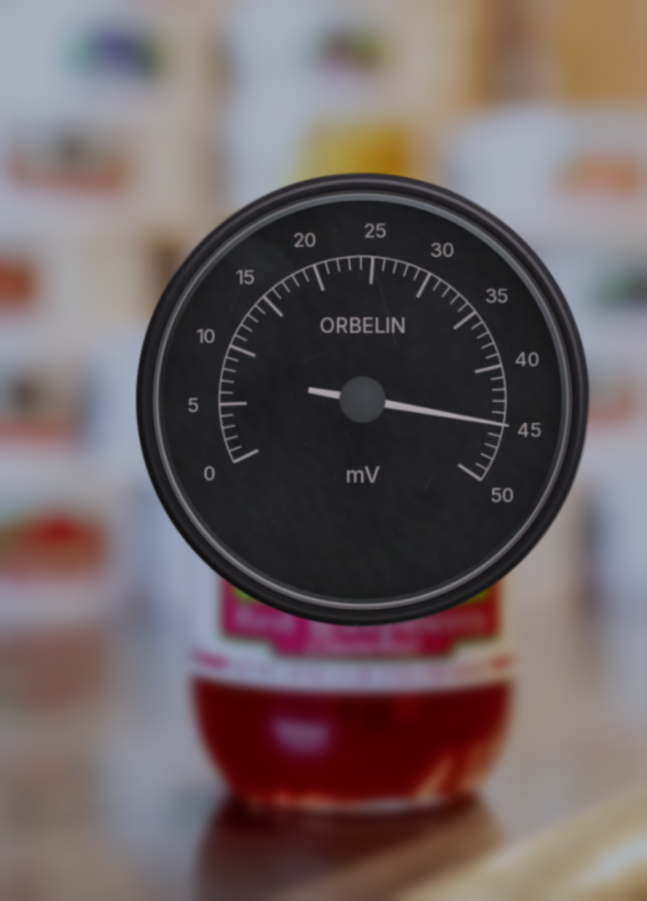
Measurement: 45 mV
